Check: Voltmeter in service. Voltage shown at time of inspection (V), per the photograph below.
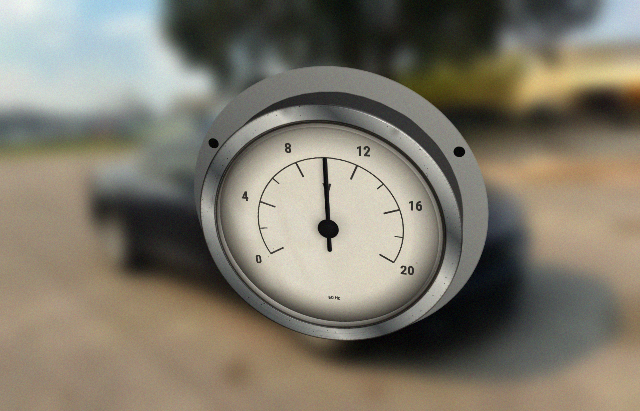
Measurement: 10 V
